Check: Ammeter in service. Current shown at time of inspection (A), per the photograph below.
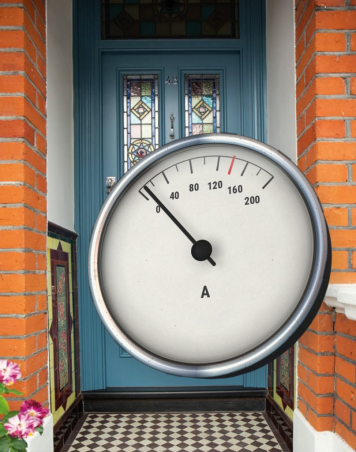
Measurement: 10 A
